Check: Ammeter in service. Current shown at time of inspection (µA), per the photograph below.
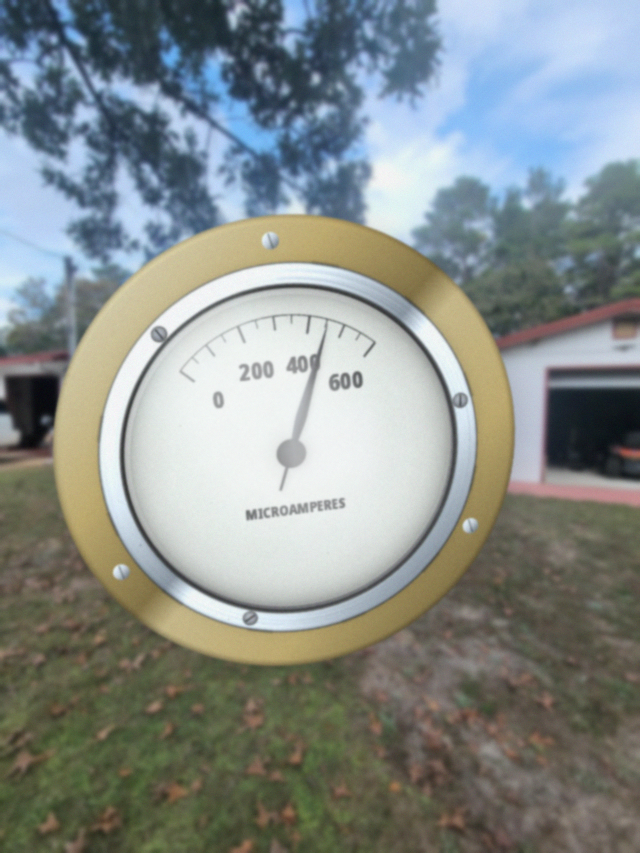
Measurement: 450 µA
